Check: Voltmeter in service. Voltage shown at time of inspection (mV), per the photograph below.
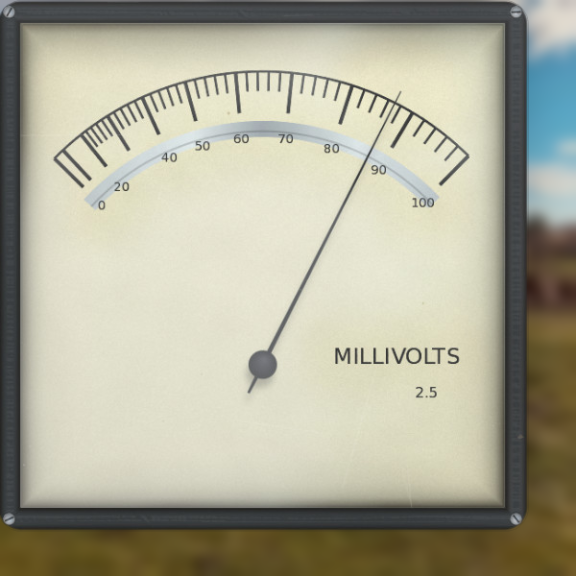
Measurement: 87 mV
